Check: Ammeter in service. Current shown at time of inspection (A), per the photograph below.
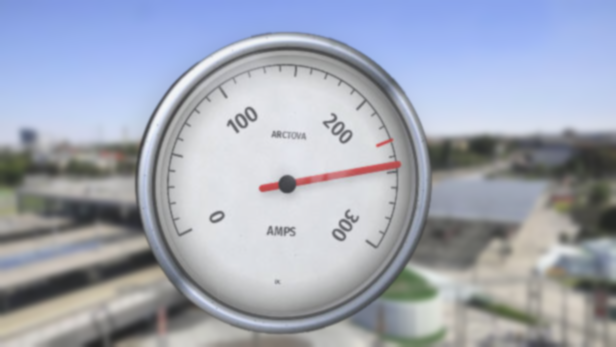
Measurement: 245 A
